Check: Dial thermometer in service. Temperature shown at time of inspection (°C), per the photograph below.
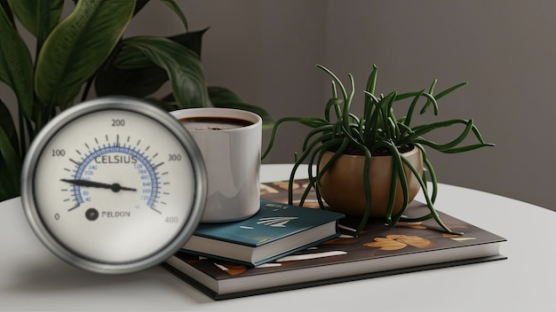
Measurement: 60 °C
